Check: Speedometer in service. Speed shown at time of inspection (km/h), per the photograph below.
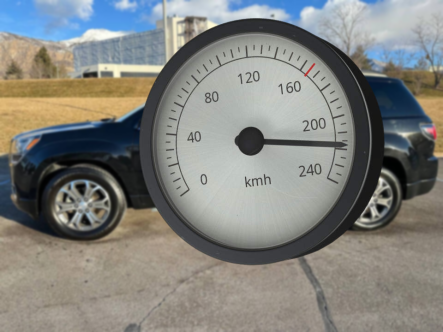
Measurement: 217.5 km/h
